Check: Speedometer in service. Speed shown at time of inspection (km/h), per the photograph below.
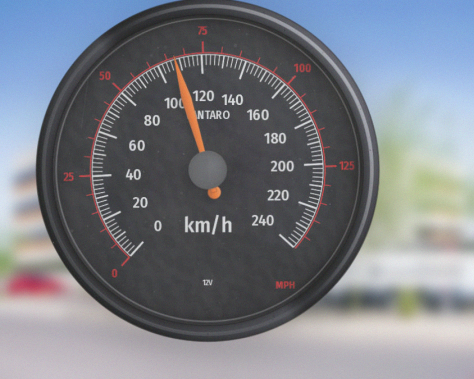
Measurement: 108 km/h
